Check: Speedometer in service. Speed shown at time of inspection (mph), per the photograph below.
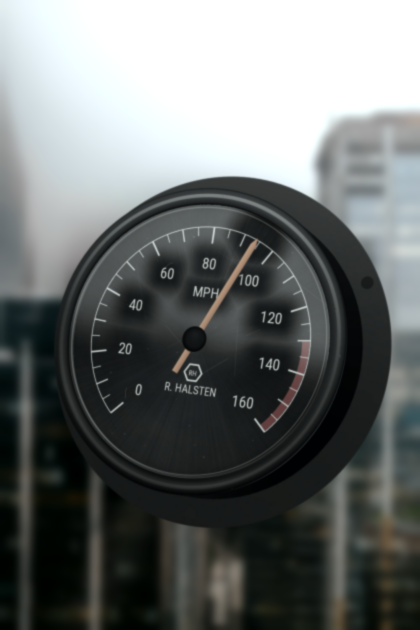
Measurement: 95 mph
